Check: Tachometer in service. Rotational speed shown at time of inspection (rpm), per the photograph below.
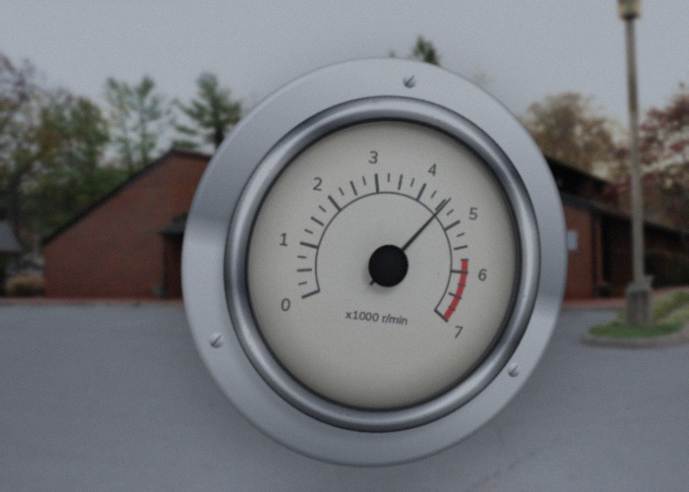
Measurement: 4500 rpm
